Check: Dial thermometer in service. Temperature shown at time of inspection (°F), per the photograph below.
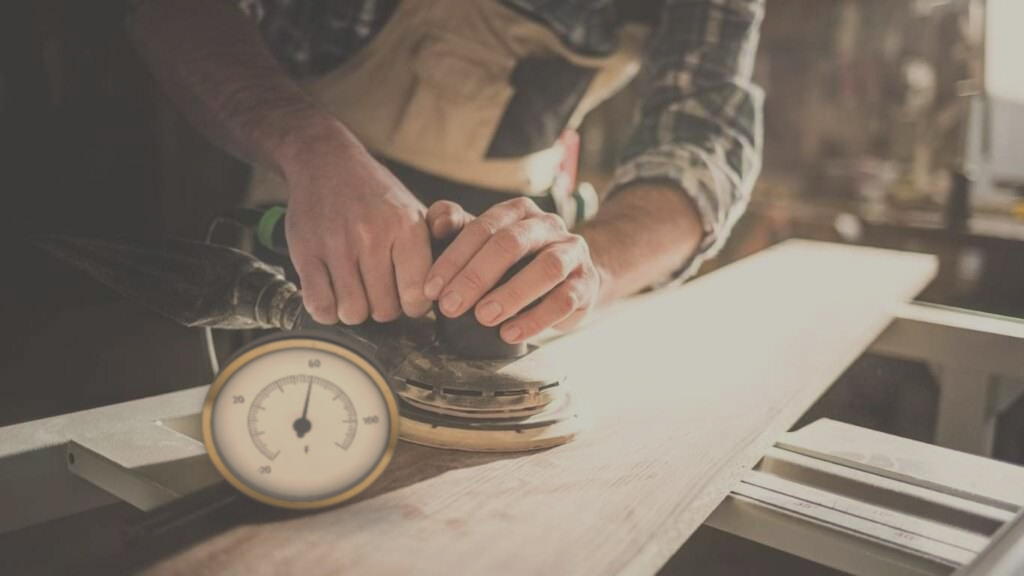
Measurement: 60 °F
